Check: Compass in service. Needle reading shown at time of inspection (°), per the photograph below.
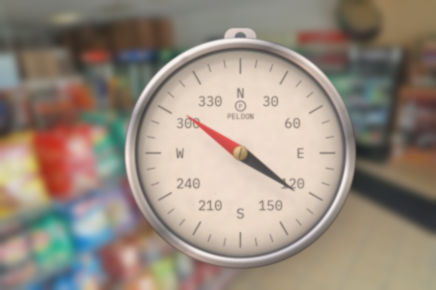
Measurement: 305 °
